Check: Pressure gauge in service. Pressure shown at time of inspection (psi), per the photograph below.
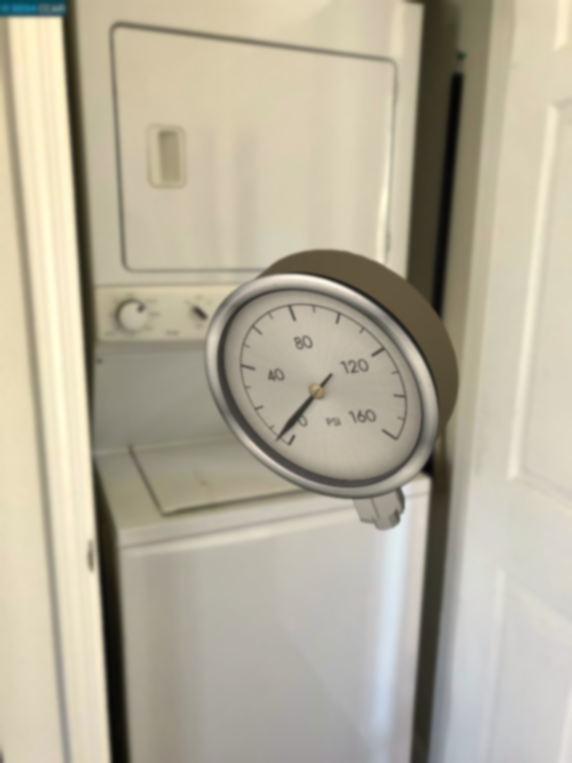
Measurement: 5 psi
